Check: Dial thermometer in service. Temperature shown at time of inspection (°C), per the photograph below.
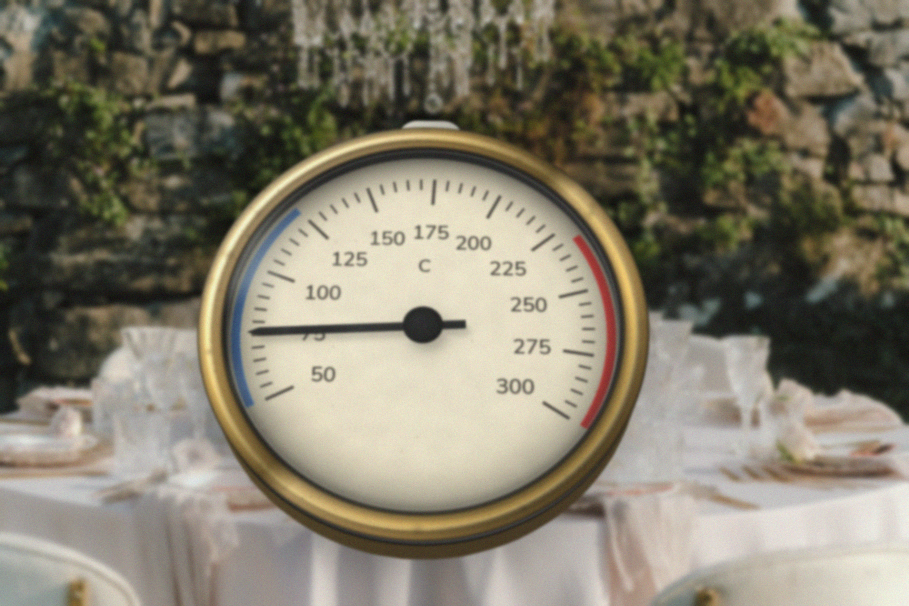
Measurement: 75 °C
